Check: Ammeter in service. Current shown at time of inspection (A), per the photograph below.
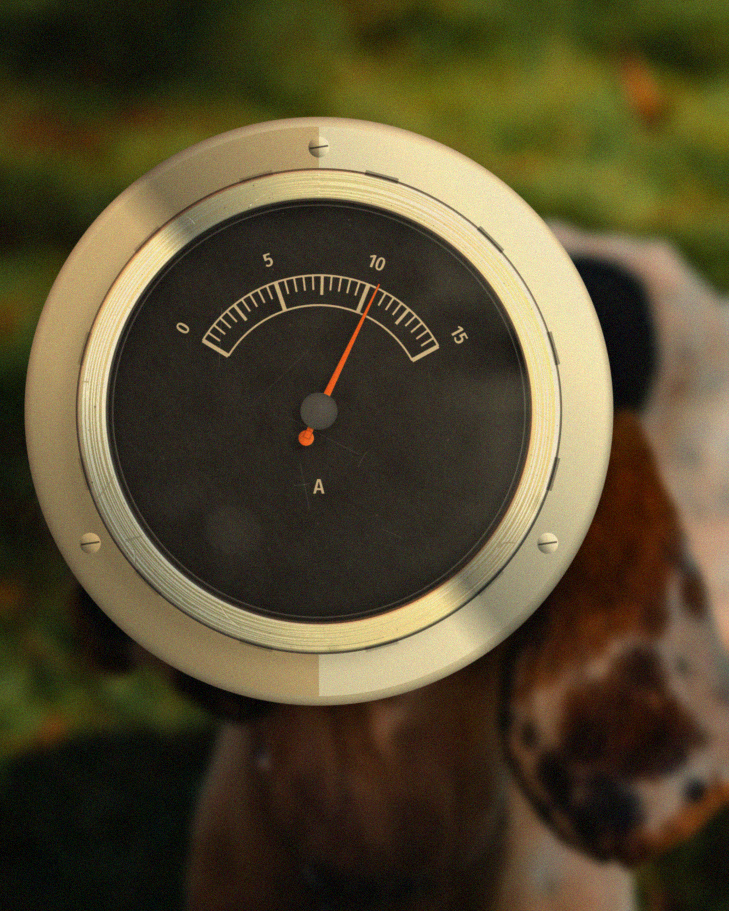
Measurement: 10.5 A
